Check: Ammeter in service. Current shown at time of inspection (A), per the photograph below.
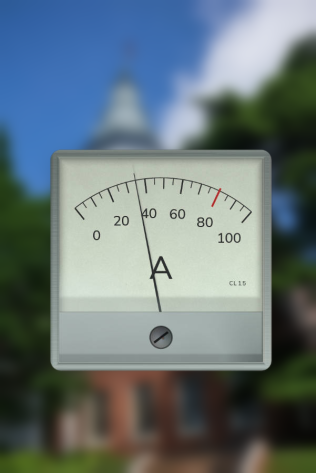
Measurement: 35 A
